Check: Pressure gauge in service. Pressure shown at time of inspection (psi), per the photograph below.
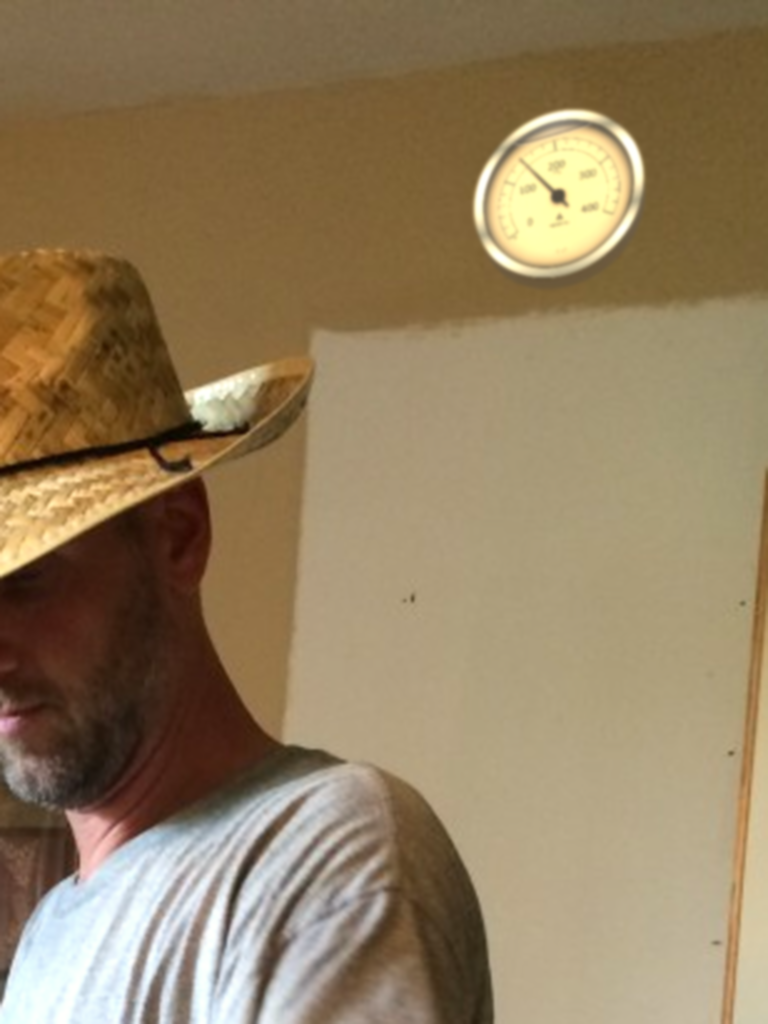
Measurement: 140 psi
